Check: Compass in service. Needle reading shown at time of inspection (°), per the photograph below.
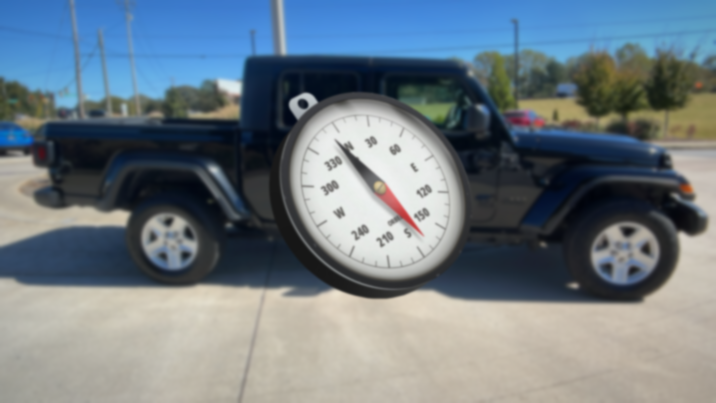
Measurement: 170 °
